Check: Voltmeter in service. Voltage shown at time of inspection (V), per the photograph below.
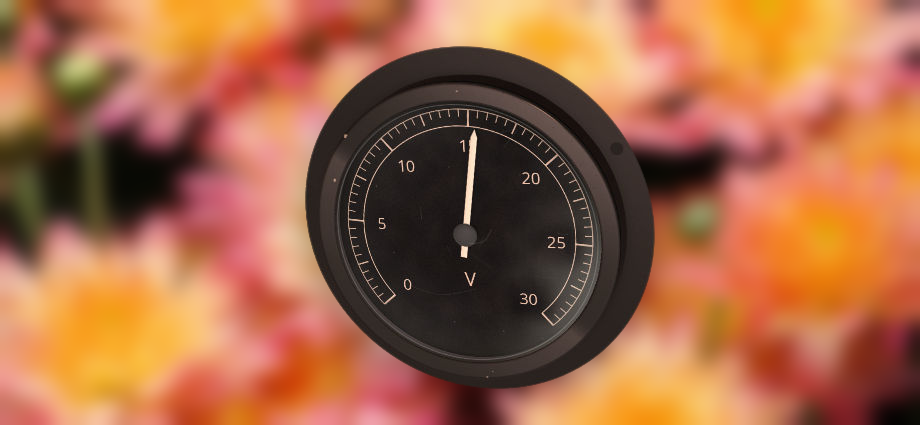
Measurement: 15.5 V
